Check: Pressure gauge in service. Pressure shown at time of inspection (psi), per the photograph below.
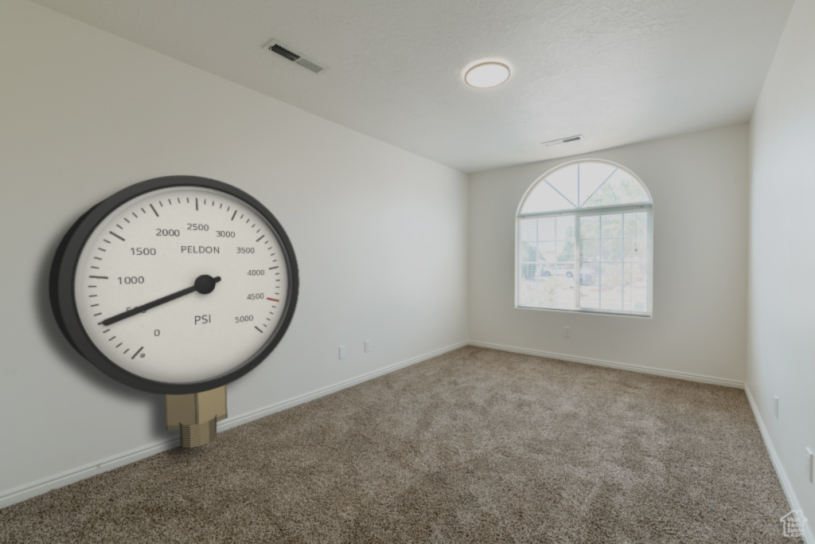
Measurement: 500 psi
